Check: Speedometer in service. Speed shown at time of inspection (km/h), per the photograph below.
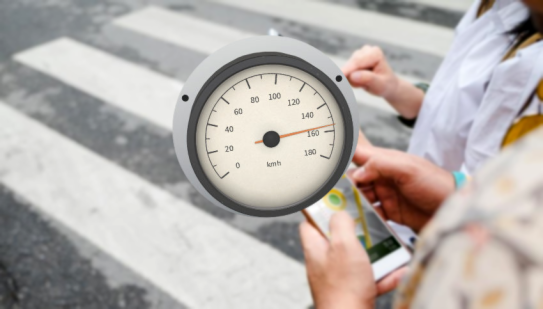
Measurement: 155 km/h
